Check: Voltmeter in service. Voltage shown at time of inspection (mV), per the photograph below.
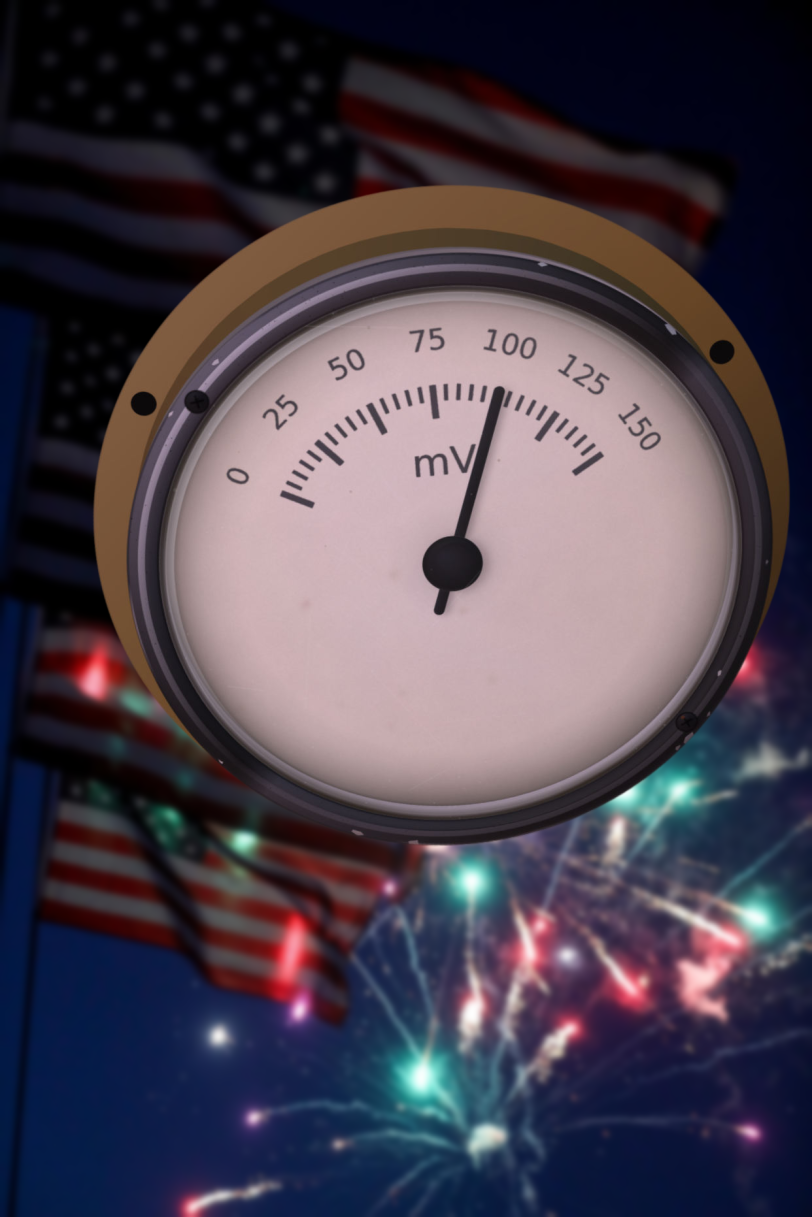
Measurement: 100 mV
